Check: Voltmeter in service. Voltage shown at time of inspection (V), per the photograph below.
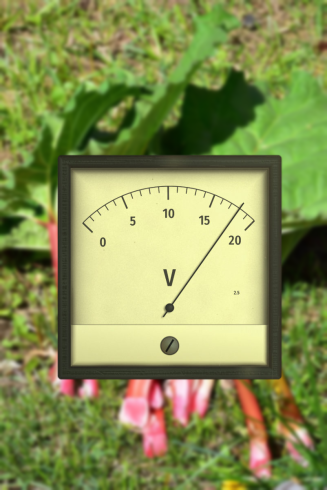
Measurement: 18 V
